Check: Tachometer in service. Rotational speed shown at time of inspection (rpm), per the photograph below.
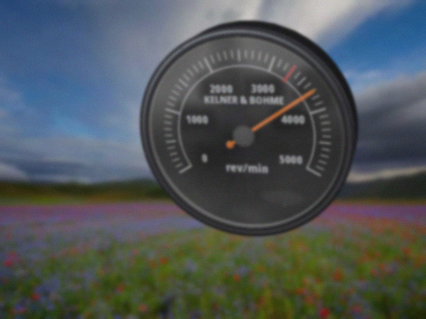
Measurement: 3700 rpm
